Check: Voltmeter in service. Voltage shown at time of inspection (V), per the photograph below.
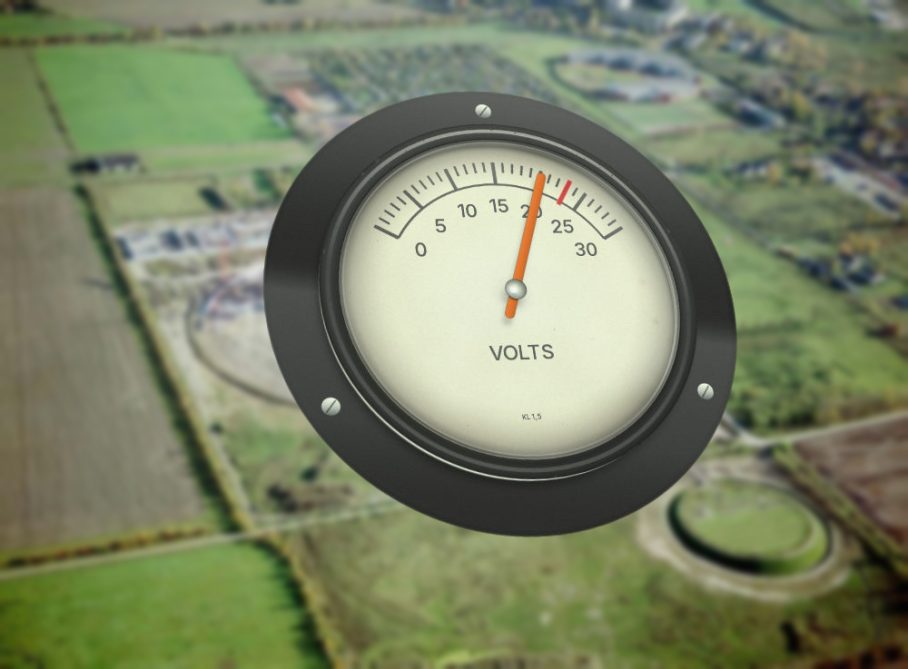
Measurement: 20 V
